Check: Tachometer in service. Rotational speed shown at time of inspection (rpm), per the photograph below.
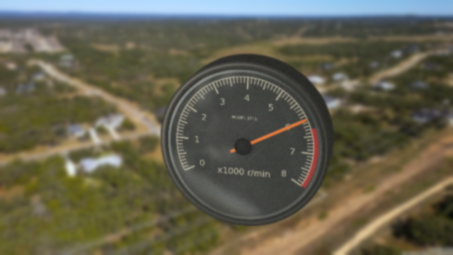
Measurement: 6000 rpm
